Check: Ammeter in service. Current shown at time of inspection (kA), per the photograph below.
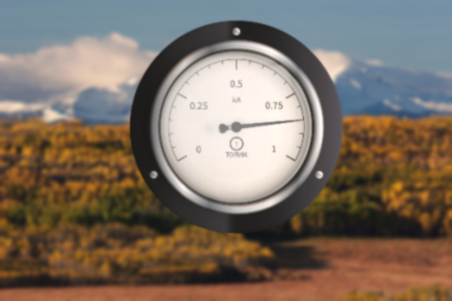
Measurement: 0.85 kA
